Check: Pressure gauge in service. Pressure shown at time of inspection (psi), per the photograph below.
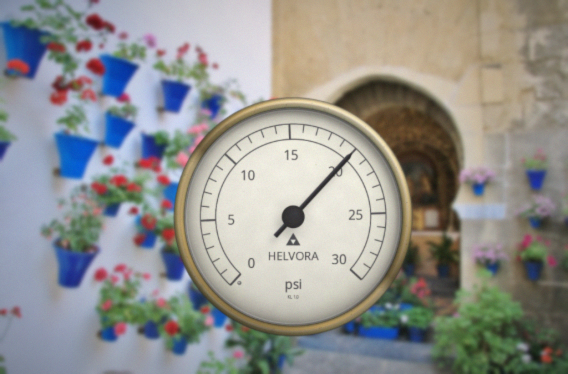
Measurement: 20 psi
